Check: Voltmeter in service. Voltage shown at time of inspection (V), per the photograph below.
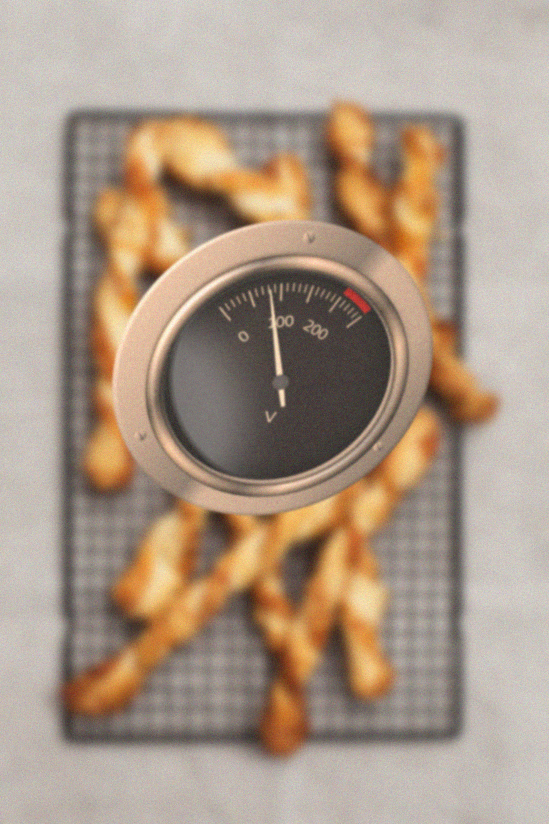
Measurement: 80 V
